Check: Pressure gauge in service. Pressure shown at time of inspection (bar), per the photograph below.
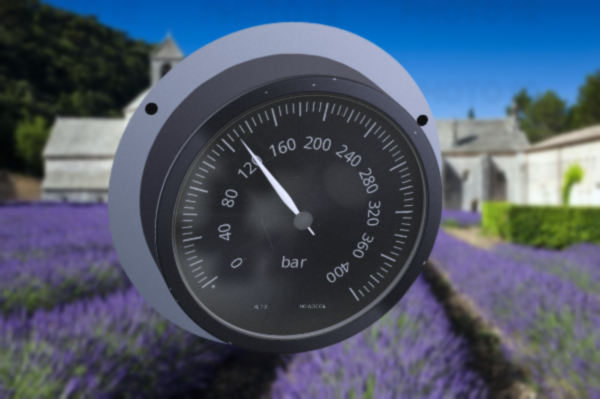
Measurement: 130 bar
